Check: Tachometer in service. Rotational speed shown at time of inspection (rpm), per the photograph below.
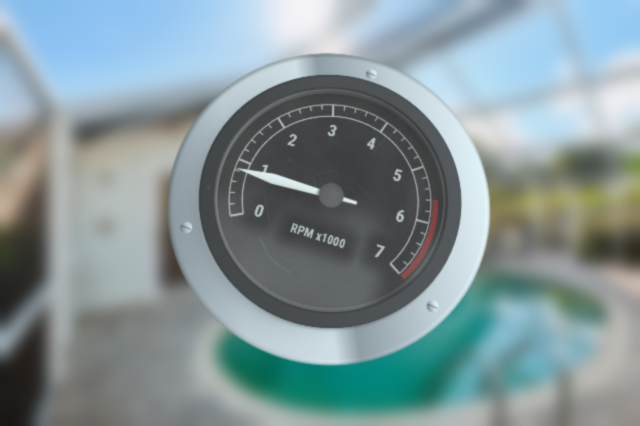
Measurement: 800 rpm
